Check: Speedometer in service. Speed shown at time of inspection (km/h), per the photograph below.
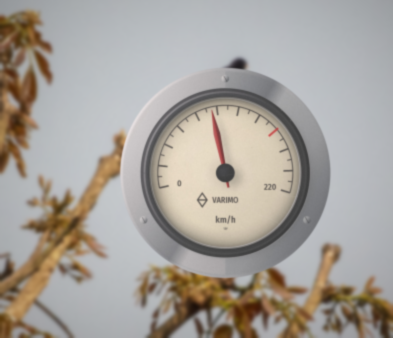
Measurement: 95 km/h
